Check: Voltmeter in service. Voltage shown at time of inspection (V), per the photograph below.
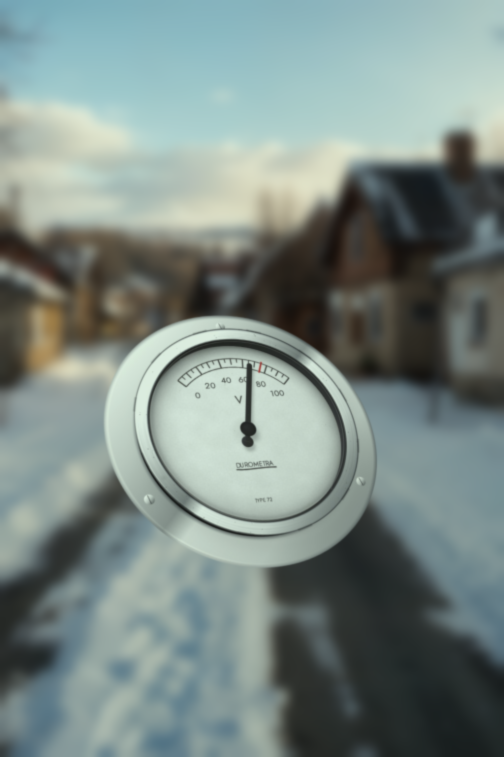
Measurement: 65 V
